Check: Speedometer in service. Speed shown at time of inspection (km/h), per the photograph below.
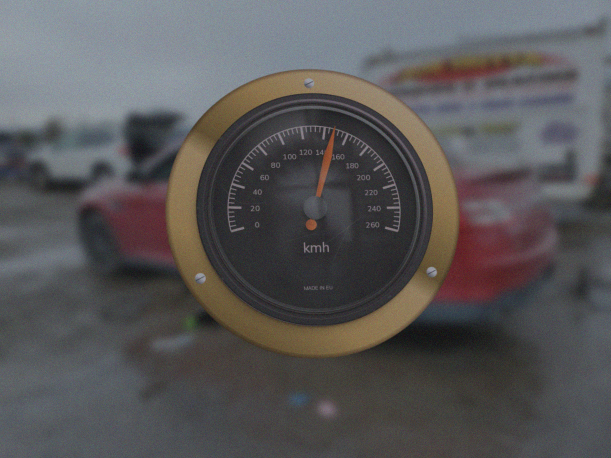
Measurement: 148 km/h
